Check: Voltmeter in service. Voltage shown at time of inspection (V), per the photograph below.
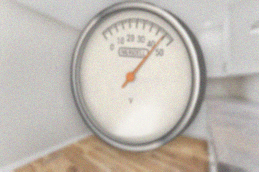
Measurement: 45 V
